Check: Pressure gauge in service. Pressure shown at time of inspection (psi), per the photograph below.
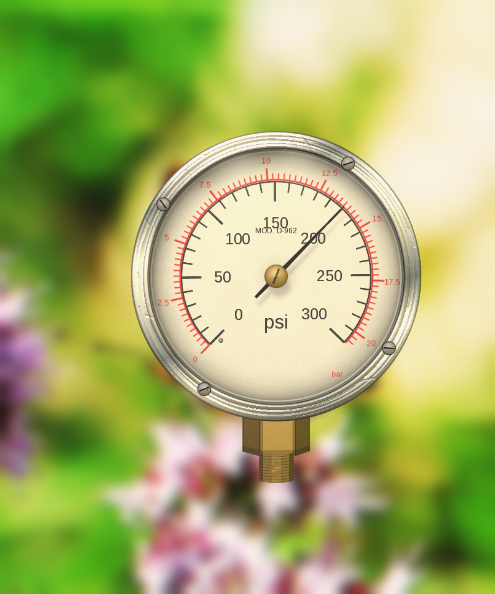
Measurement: 200 psi
